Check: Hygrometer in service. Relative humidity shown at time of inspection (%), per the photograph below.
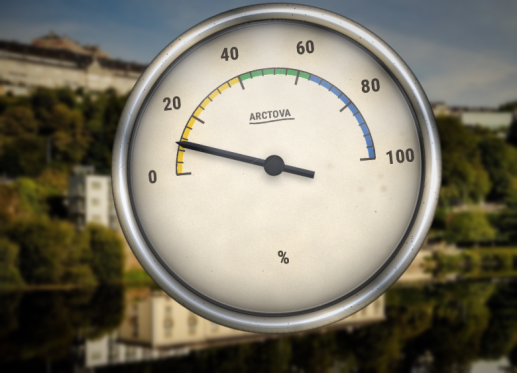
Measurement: 10 %
